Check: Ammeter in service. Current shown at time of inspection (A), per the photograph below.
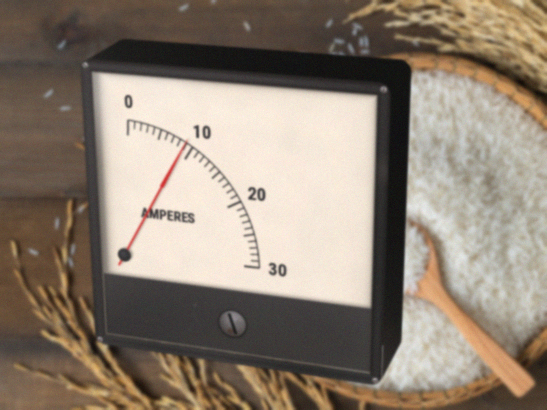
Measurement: 9 A
